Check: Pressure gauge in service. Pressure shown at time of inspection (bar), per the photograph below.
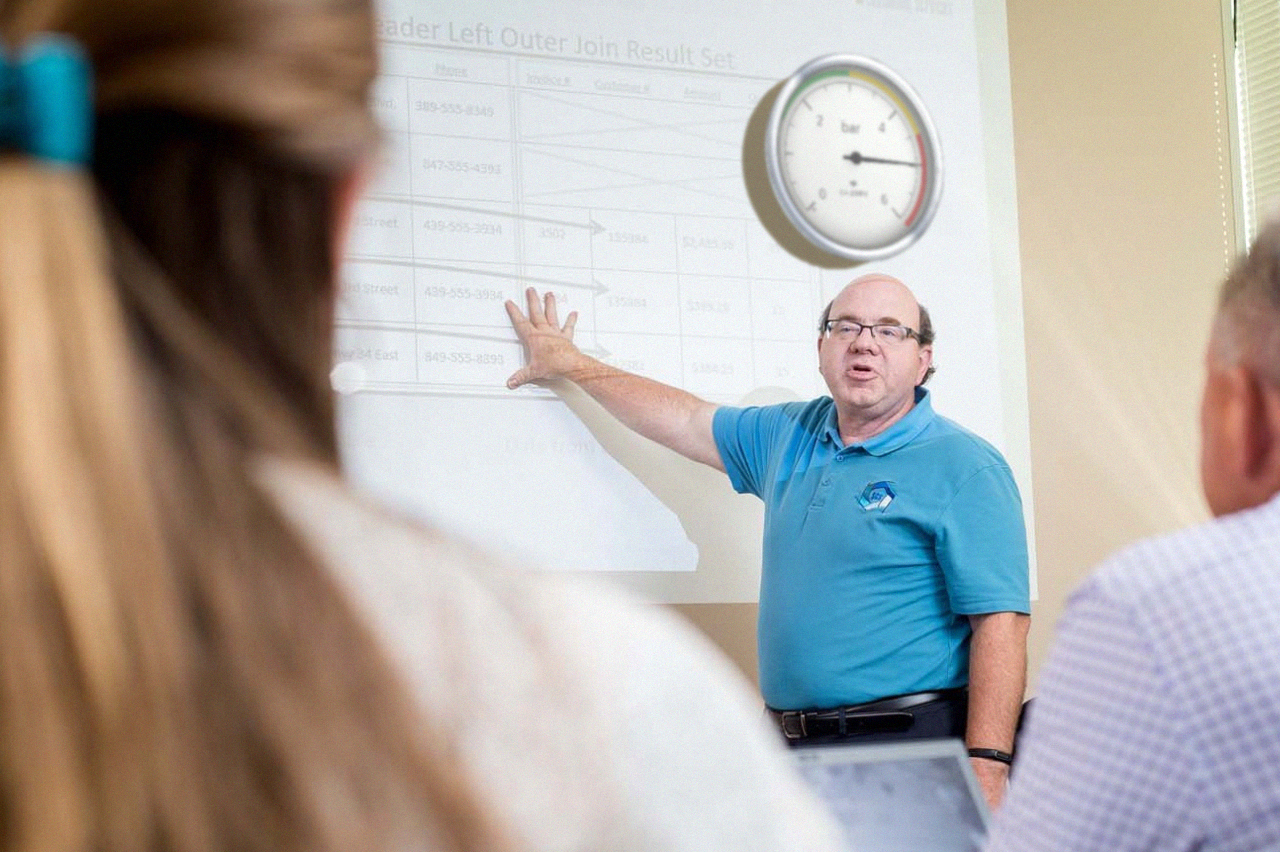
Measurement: 5 bar
